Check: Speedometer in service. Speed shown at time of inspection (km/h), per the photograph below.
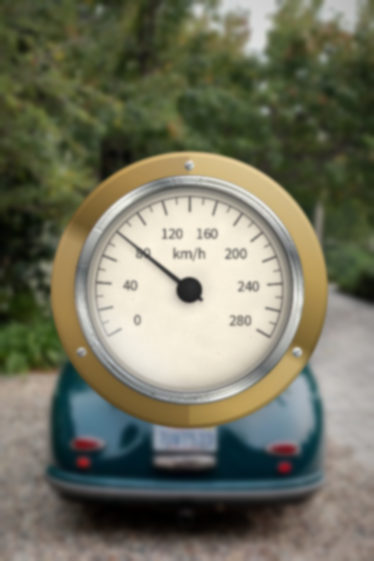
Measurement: 80 km/h
